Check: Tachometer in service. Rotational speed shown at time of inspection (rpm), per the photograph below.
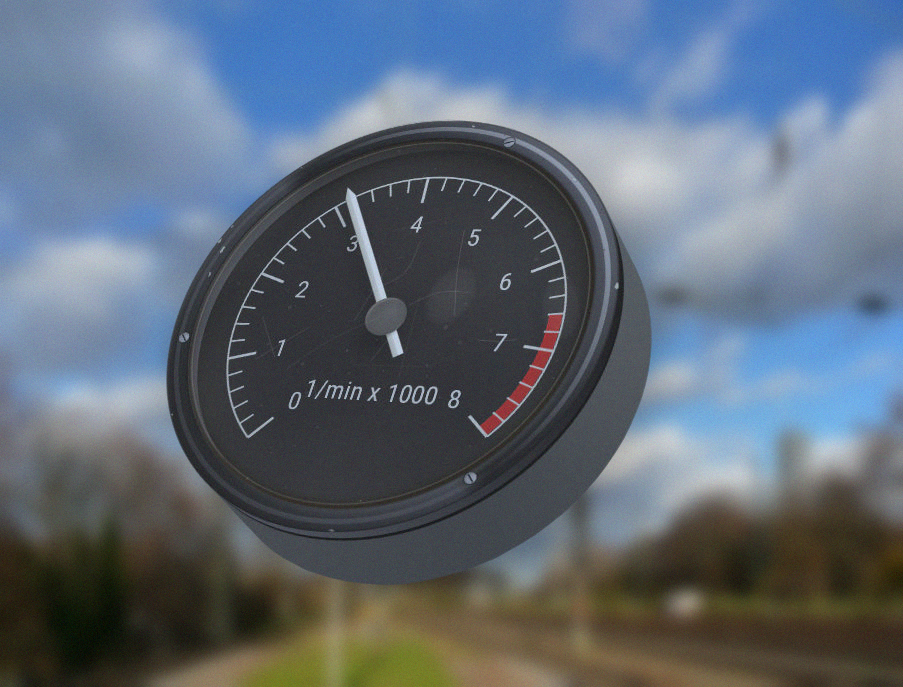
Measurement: 3200 rpm
